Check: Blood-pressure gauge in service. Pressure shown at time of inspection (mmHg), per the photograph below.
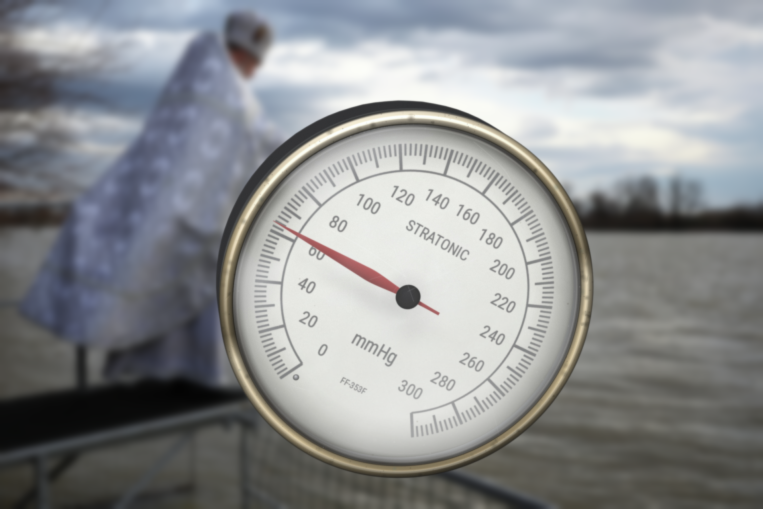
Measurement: 64 mmHg
